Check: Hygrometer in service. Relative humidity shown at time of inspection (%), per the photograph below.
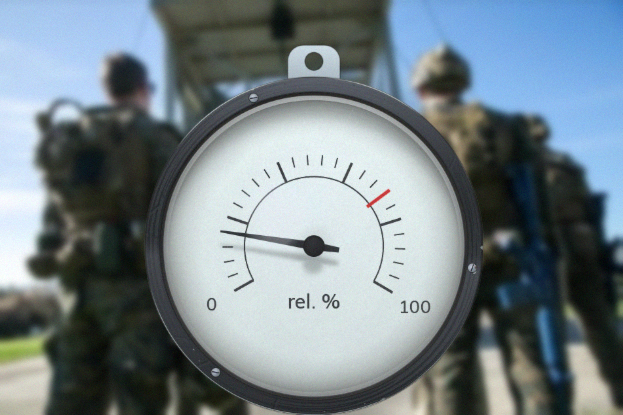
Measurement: 16 %
